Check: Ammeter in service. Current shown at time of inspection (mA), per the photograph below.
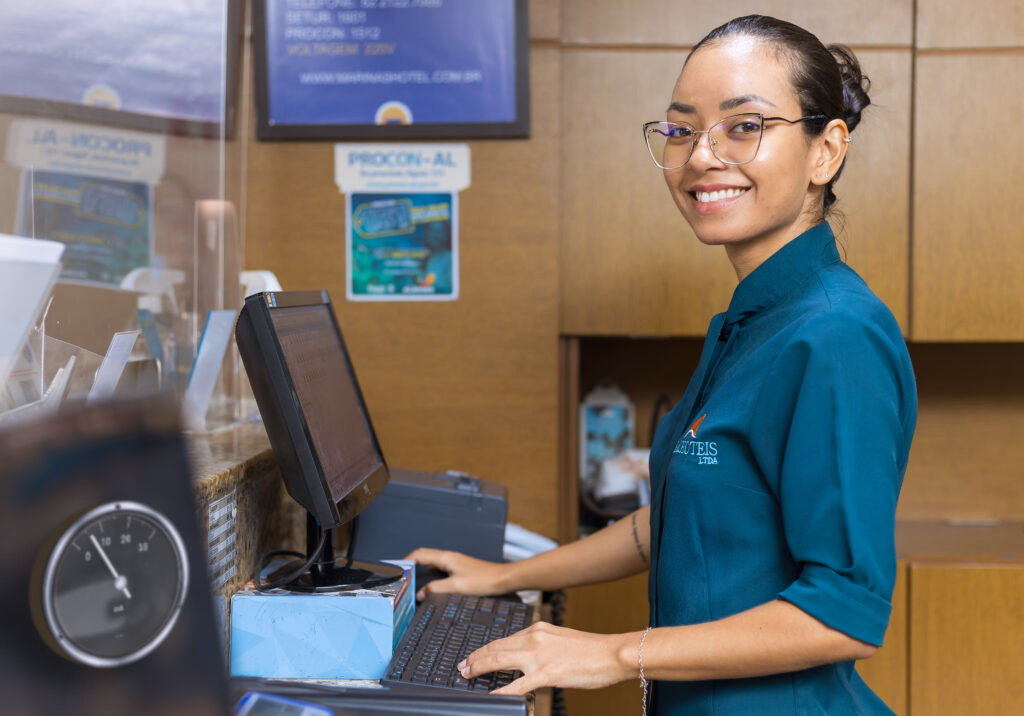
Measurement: 5 mA
